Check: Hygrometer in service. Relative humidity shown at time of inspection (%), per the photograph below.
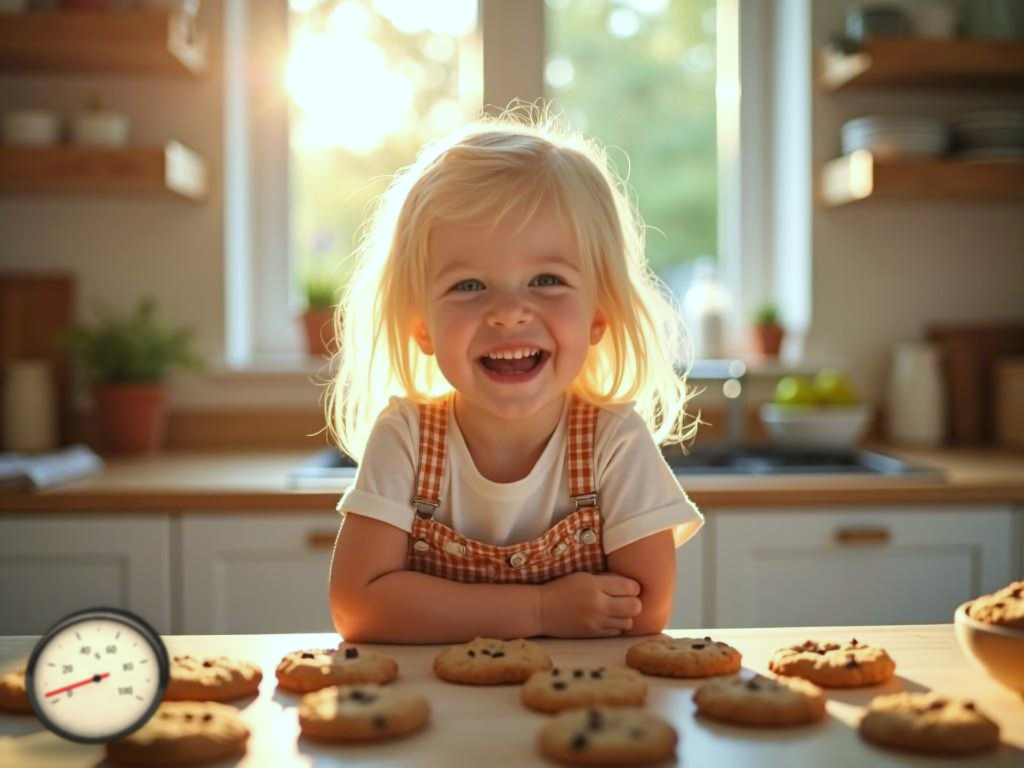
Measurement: 5 %
